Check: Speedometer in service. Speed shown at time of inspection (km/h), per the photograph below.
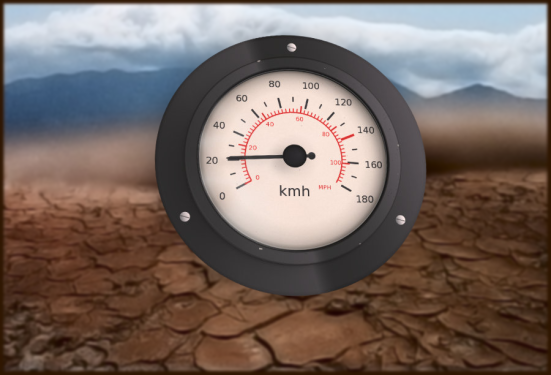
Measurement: 20 km/h
